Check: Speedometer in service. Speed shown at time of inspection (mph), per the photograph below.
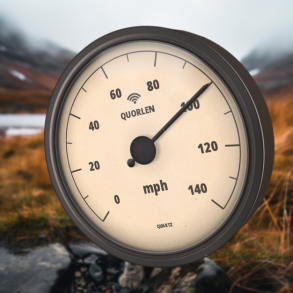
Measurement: 100 mph
